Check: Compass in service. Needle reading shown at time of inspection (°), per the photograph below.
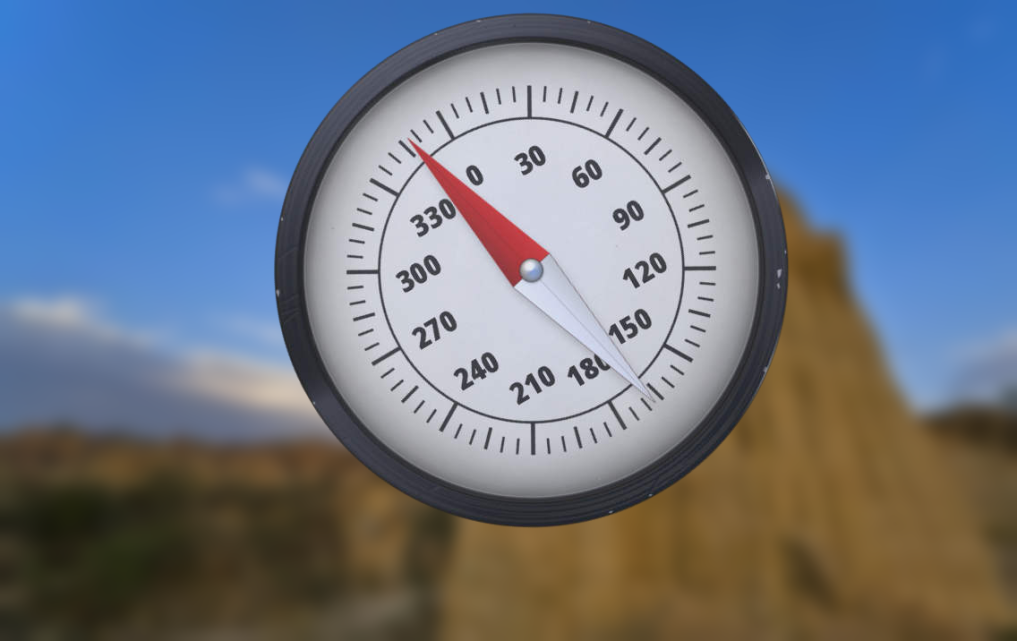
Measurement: 347.5 °
